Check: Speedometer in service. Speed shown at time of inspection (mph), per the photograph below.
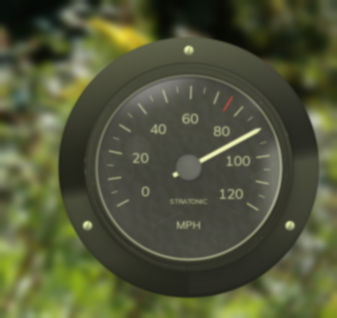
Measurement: 90 mph
